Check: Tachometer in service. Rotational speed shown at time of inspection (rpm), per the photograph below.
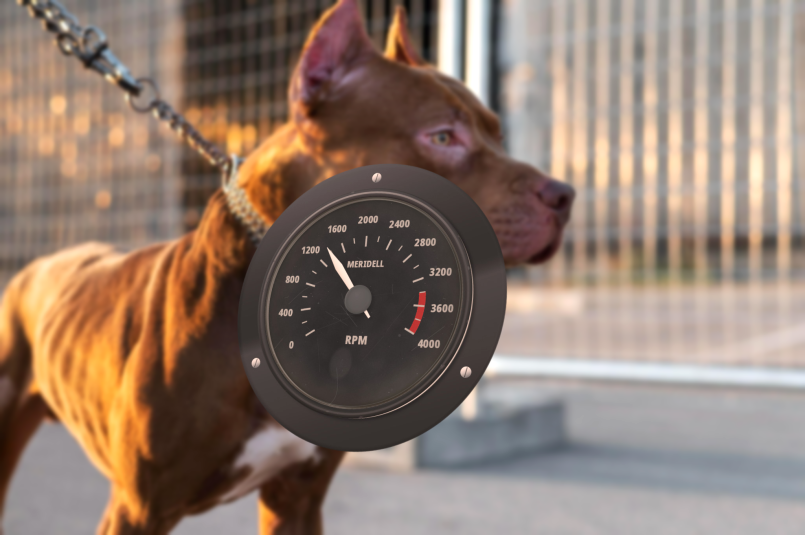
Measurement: 1400 rpm
